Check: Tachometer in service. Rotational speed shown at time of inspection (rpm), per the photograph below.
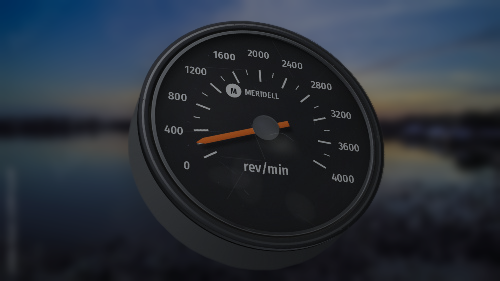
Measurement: 200 rpm
